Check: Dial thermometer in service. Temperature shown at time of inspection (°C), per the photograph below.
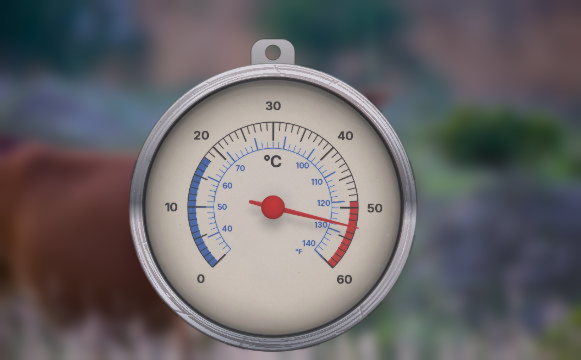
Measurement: 53 °C
